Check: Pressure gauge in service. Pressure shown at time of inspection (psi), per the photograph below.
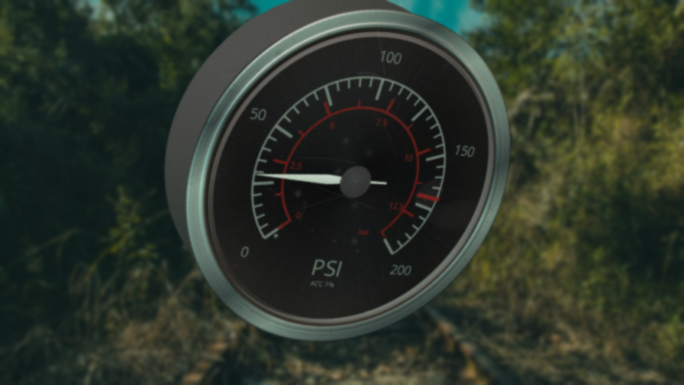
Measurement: 30 psi
